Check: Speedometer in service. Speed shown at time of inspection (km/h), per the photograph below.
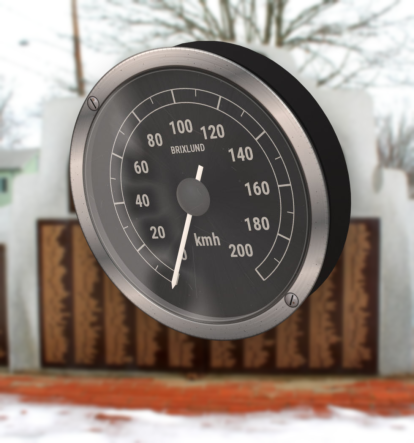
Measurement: 0 km/h
